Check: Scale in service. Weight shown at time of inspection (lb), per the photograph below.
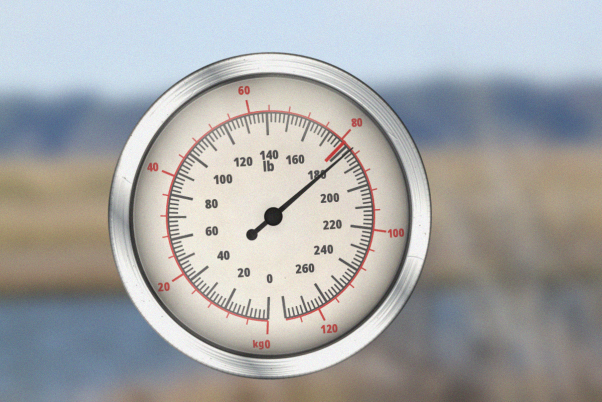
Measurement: 182 lb
